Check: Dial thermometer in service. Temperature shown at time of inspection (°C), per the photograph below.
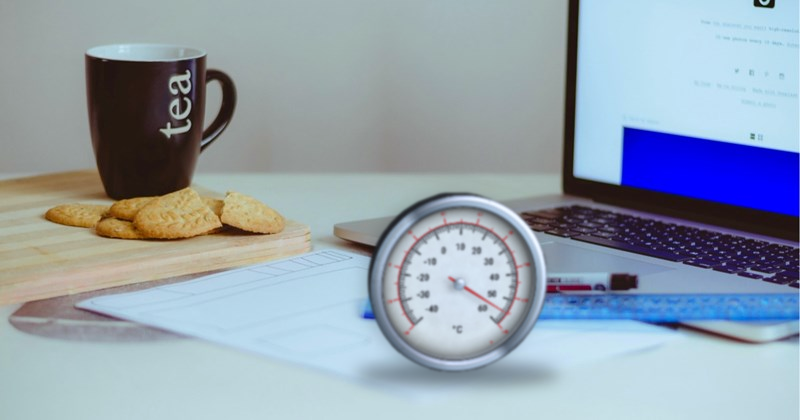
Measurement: 55 °C
